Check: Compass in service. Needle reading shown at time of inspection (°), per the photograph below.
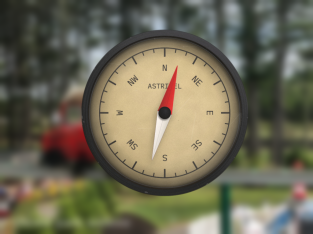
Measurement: 15 °
